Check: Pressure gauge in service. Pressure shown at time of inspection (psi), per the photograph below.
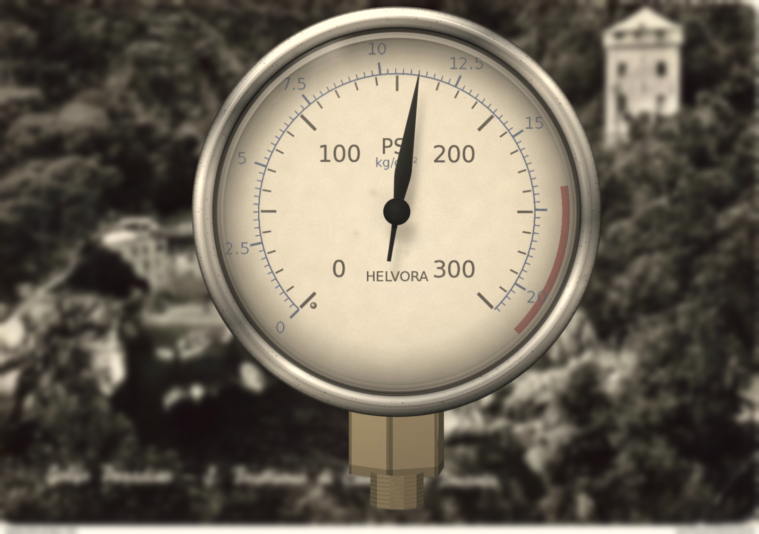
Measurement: 160 psi
